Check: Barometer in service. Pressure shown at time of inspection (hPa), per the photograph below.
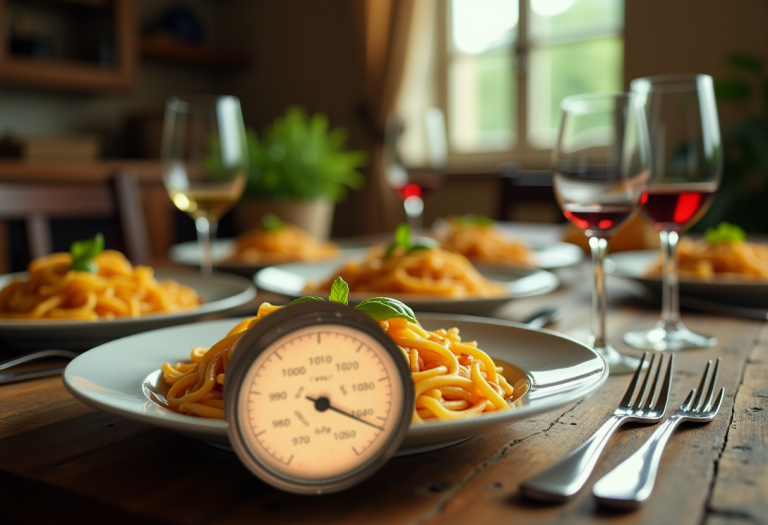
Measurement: 1042 hPa
